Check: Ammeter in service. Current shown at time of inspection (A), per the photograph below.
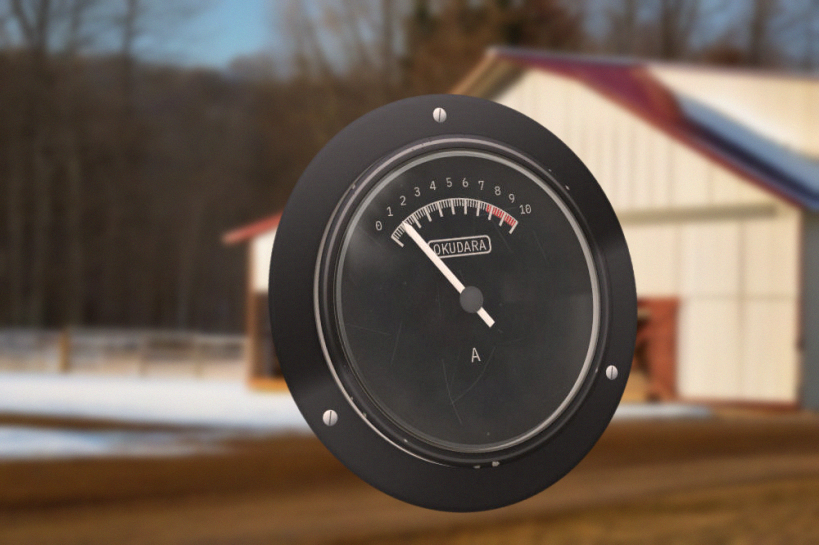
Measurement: 1 A
